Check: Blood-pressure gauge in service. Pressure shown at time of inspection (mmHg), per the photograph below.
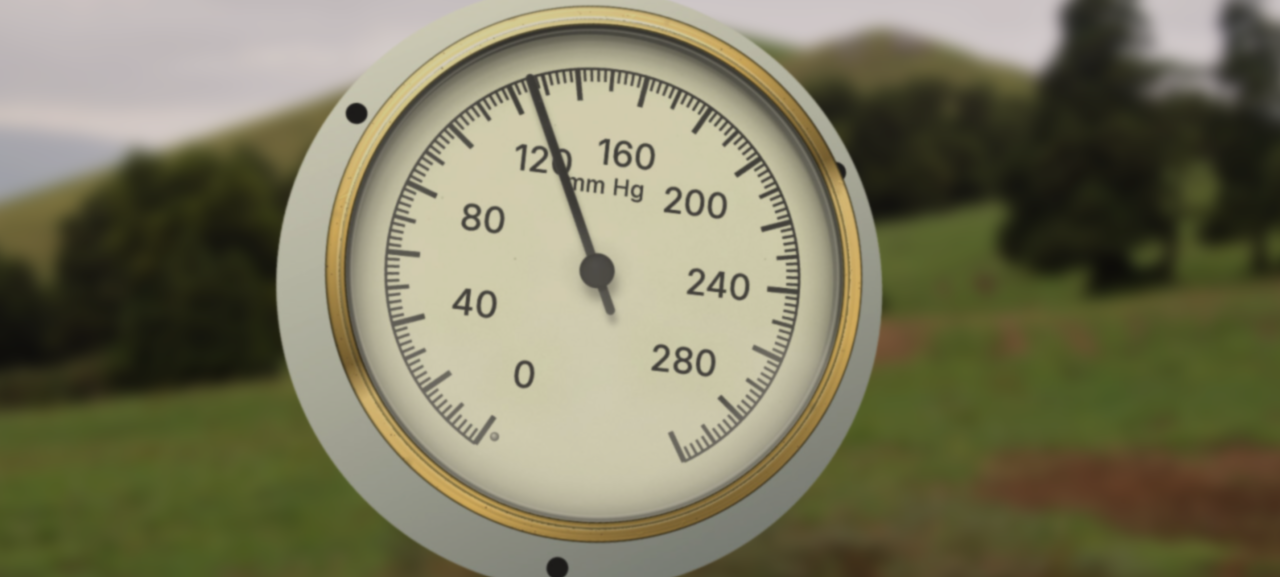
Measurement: 126 mmHg
